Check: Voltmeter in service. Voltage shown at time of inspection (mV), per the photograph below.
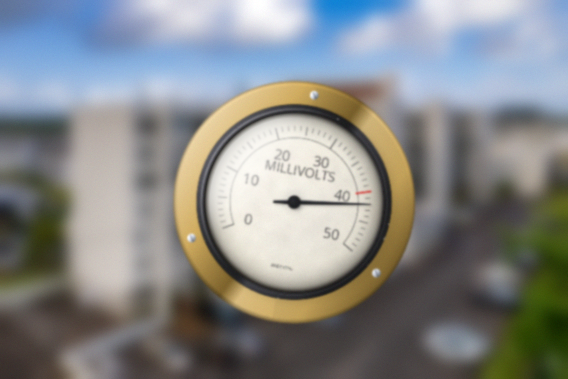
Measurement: 42 mV
